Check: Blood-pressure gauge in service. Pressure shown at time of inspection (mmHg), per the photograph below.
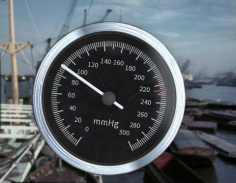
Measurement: 90 mmHg
